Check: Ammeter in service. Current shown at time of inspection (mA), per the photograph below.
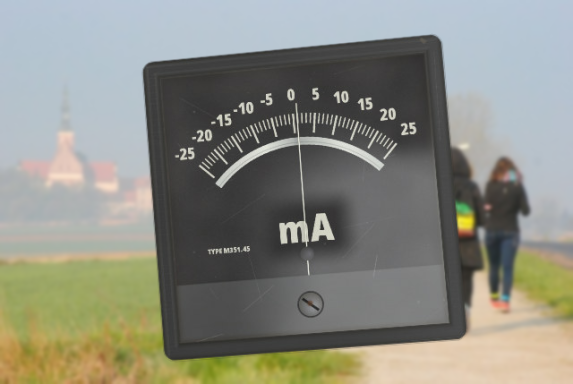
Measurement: 1 mA
